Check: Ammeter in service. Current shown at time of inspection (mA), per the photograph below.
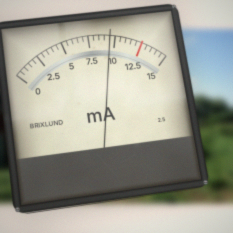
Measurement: 9.5 mA
